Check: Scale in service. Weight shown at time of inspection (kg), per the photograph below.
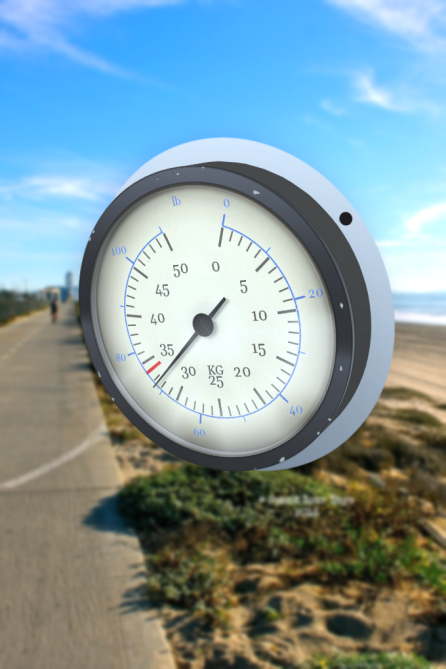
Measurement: 32.5 kg
